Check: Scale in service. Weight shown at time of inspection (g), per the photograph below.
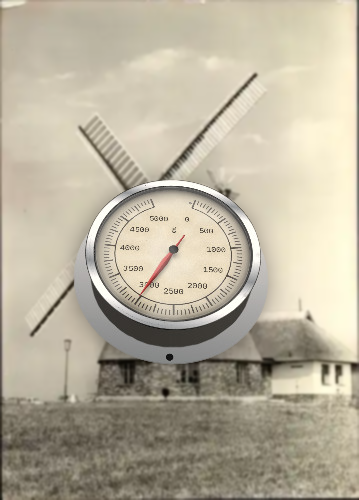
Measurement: 3000 g
